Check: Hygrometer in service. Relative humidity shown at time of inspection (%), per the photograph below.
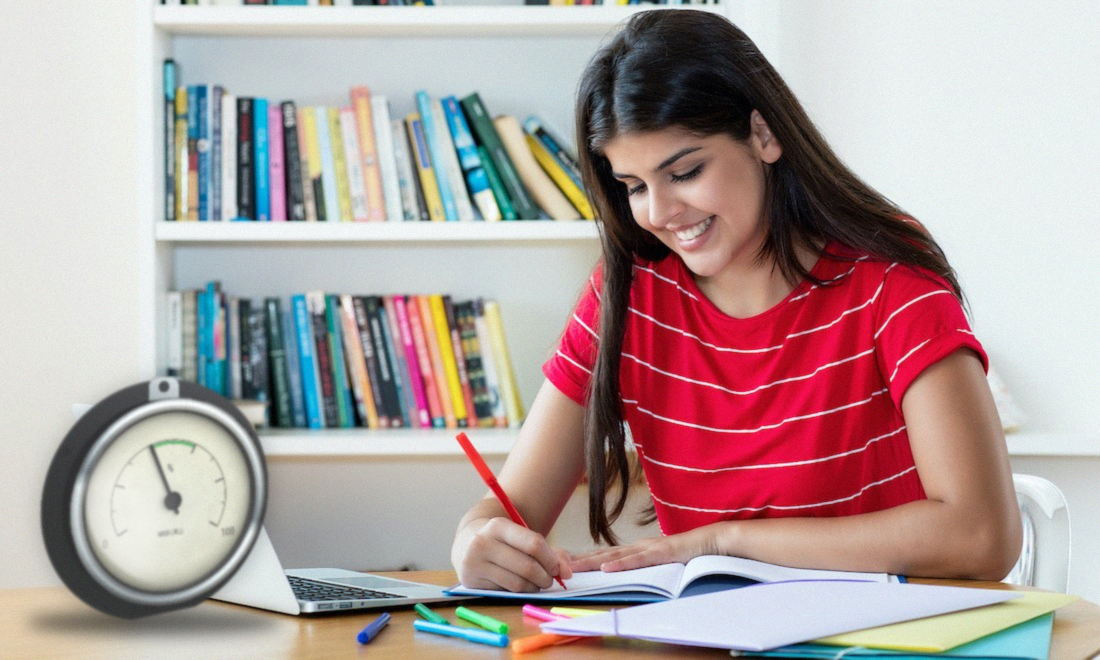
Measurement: 40 %
